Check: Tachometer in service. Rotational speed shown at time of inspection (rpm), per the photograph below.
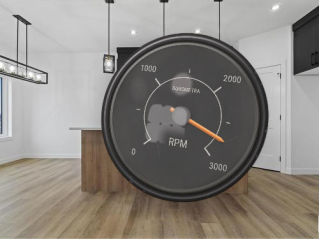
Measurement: 2750 rpm
